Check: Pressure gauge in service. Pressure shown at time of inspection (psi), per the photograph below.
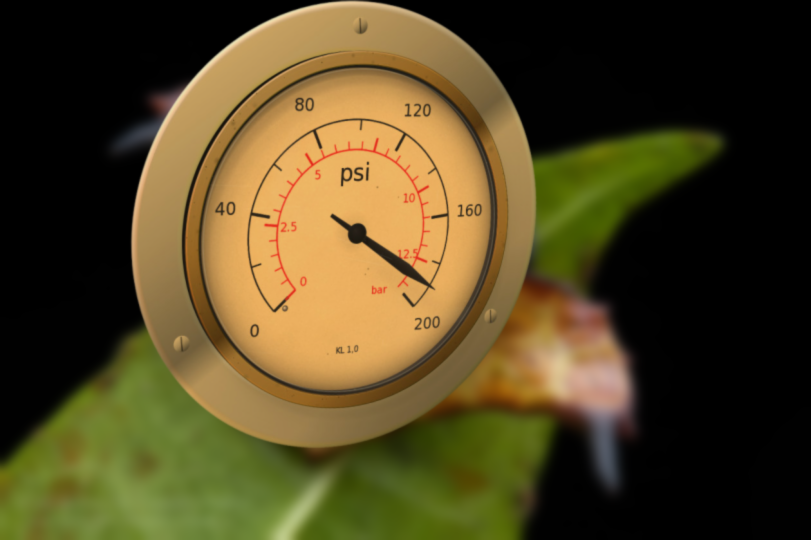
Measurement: 190 psi
